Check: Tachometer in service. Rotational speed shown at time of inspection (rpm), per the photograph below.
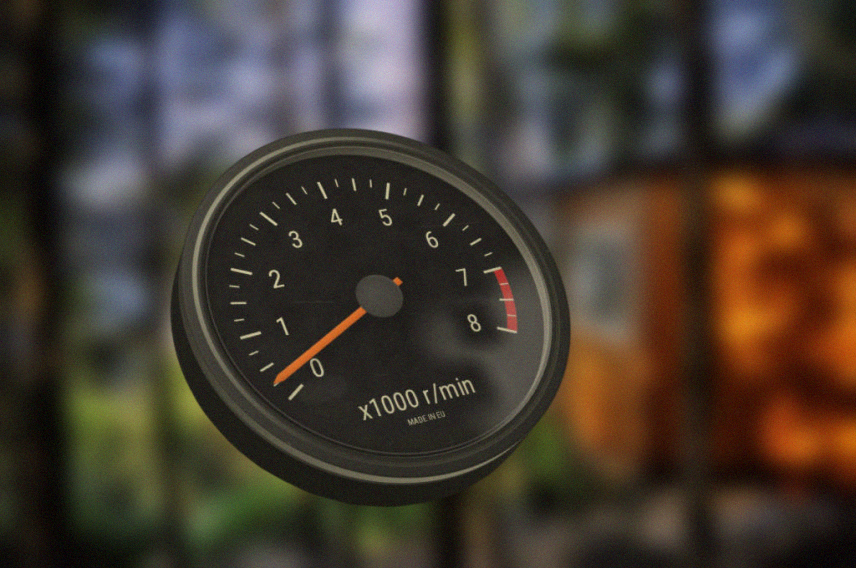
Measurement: 250 rpm
